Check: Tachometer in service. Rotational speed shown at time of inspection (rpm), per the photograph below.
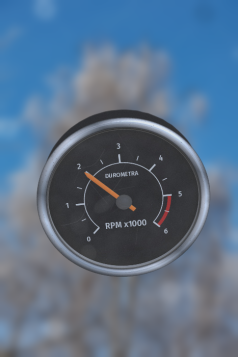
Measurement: 2000 rpm
